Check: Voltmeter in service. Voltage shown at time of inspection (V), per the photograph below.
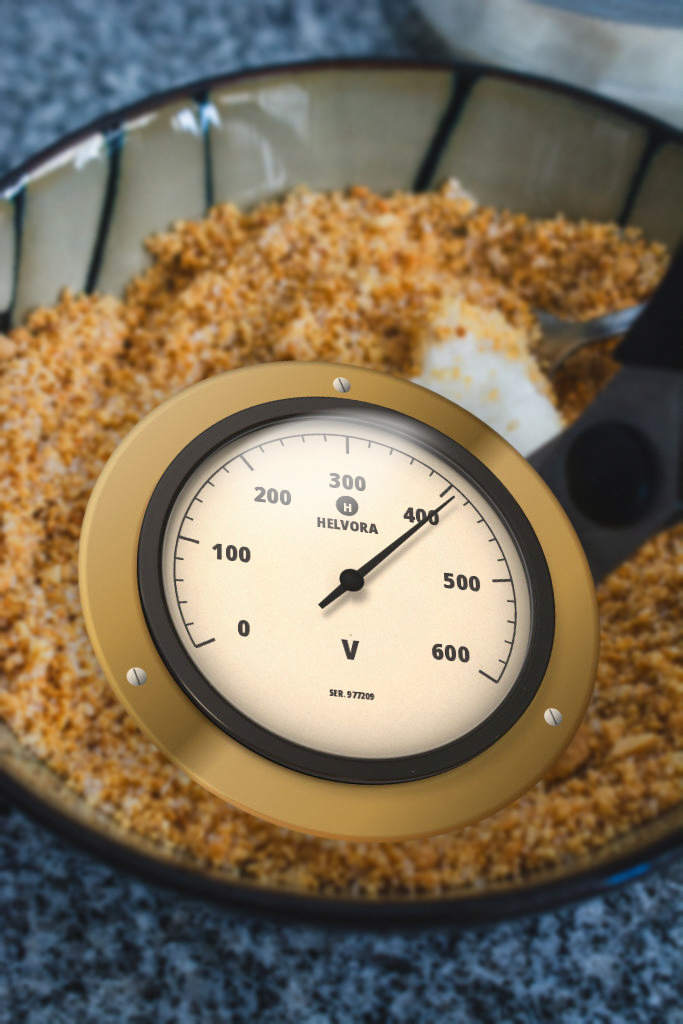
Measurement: 410 V
